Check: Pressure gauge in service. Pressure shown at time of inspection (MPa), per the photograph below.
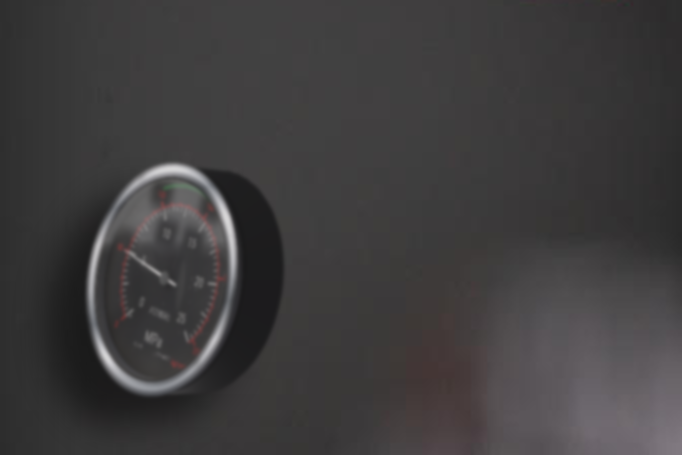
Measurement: 5 MPa
